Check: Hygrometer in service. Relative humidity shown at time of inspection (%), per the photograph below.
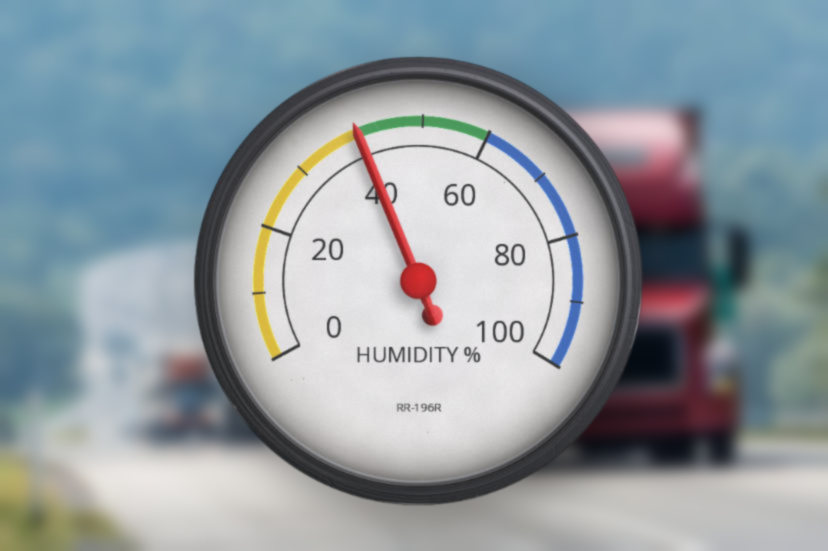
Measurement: 40 %
